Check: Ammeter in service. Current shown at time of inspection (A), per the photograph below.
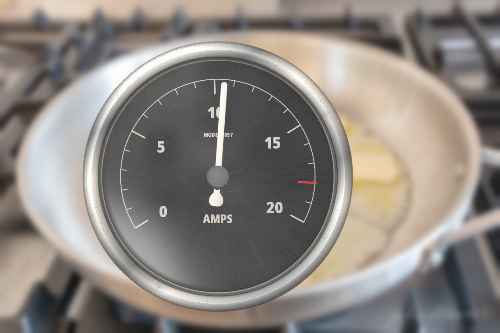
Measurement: 10.5 A
